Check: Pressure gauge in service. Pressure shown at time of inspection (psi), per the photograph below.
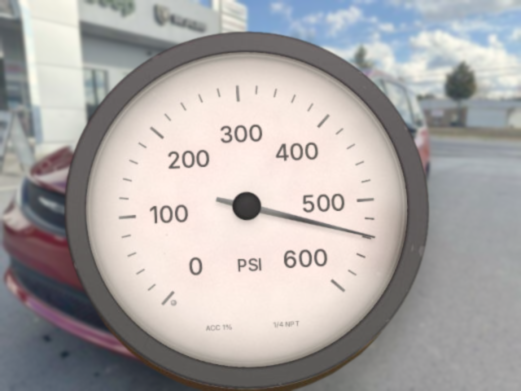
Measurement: 540 psi
